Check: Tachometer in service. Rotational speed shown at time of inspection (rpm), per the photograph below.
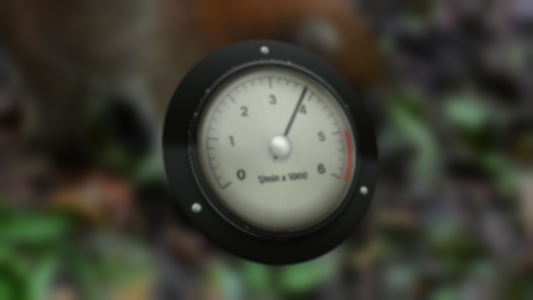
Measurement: 3800 rpm
